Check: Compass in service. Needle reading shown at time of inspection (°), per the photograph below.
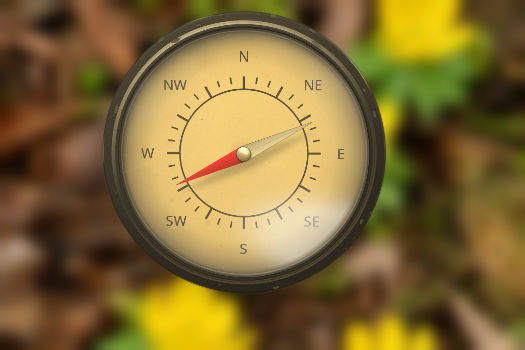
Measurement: 245 °
